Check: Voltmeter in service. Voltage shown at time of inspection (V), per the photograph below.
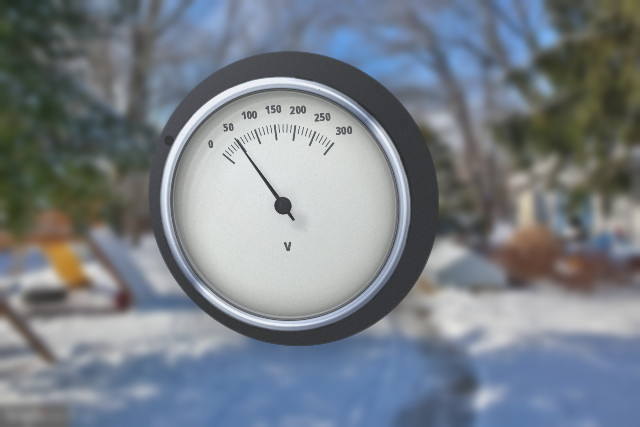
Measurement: 50 V
